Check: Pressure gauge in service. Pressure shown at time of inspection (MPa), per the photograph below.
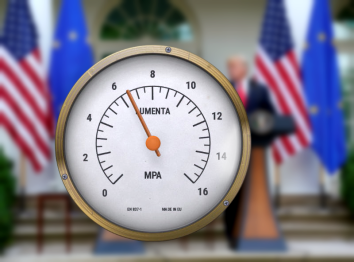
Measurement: 6.5 MPa
